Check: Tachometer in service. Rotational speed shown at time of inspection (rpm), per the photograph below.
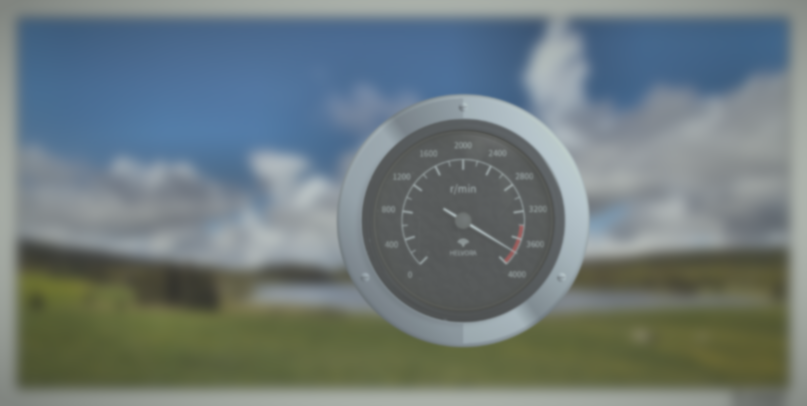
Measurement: 3800 rpm
